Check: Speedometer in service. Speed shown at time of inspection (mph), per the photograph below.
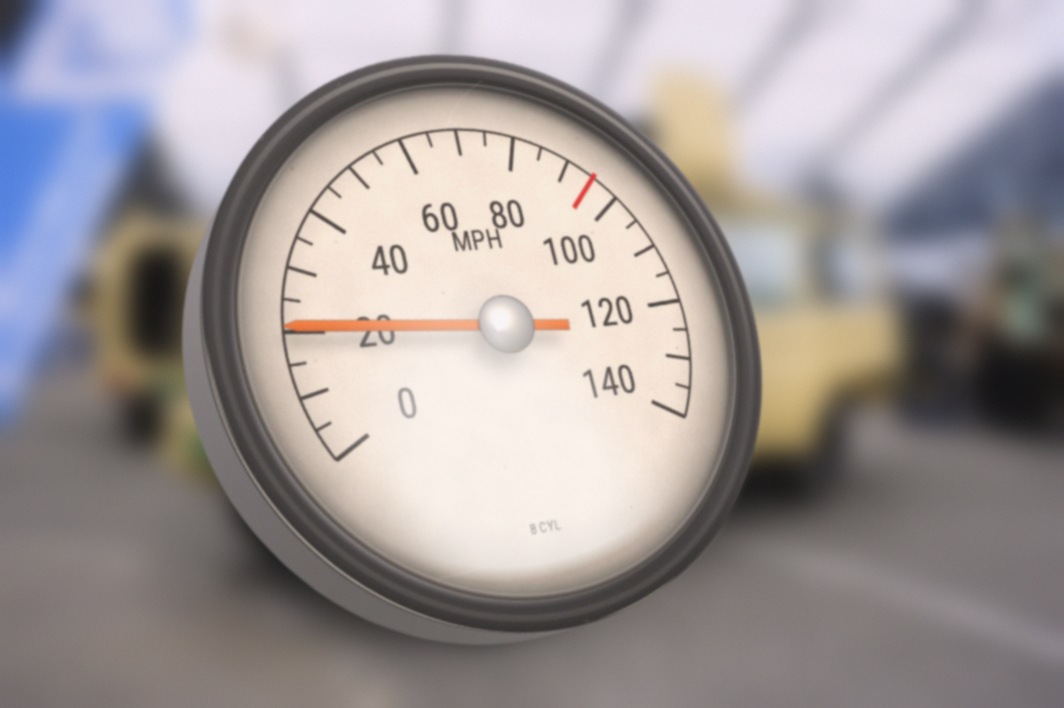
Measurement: 20 mph
